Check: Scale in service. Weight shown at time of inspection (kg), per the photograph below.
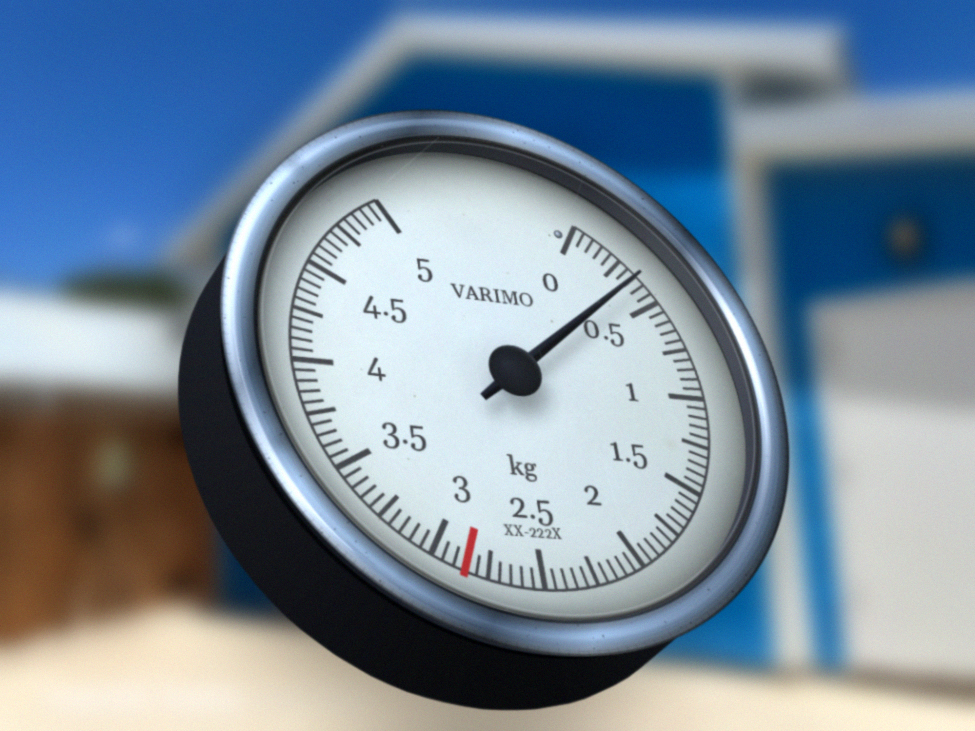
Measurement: 0.35 kg
